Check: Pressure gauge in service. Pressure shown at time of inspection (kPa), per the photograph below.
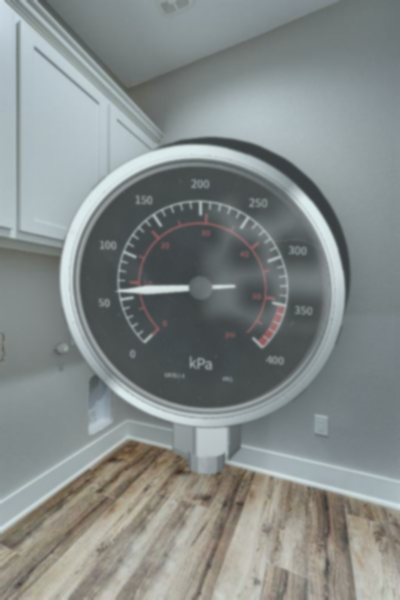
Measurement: 60 kPa
